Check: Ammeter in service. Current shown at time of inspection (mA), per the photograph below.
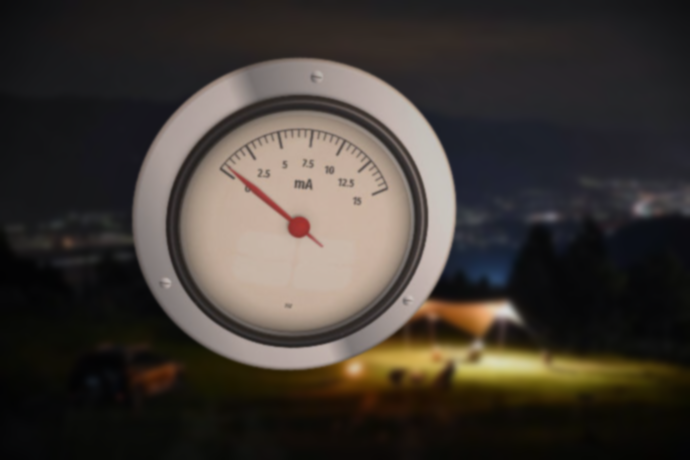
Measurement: 0.5 mA
